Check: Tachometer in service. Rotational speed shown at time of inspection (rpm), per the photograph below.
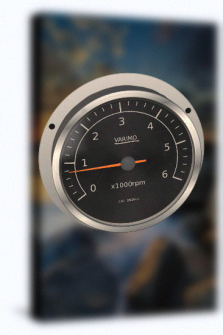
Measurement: 800 rpm
